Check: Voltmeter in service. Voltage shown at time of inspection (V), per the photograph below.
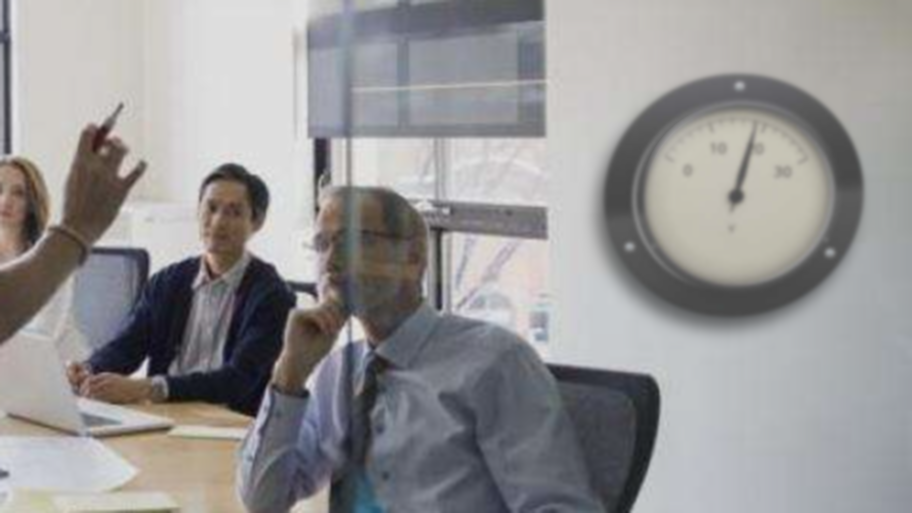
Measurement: 18 V
